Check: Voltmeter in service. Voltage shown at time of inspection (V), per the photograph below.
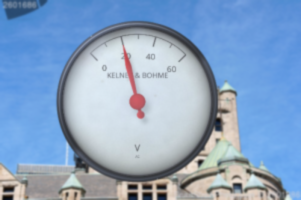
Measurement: 20 V
